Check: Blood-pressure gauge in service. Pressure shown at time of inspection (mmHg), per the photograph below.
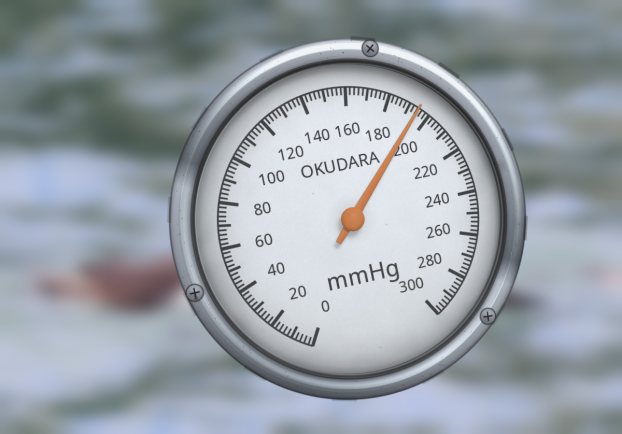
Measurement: 194 mmHg
